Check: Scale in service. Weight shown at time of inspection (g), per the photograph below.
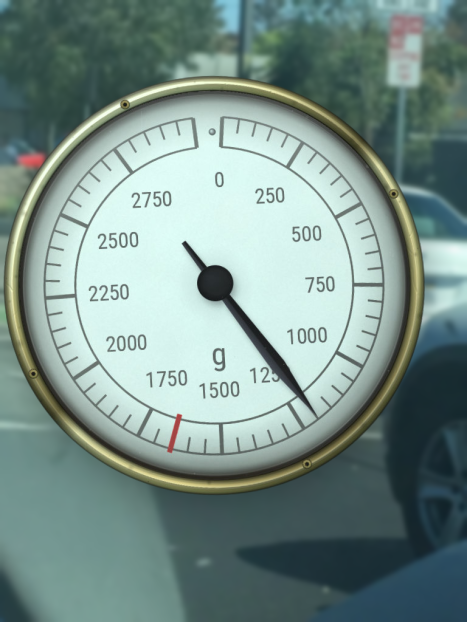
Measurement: 1200 g
